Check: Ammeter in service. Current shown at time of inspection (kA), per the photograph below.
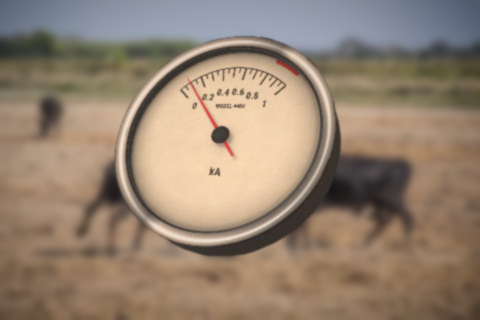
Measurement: 0.1 kA
